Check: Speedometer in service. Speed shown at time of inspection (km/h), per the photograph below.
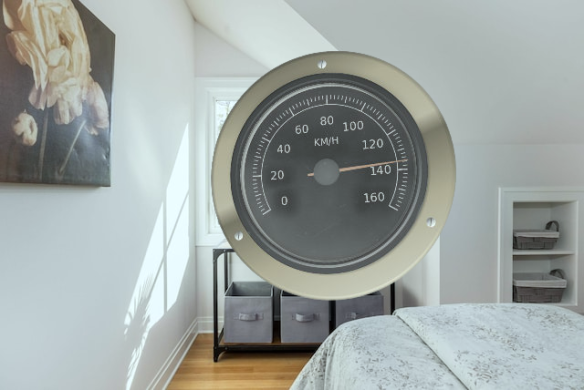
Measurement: 136 km/h
